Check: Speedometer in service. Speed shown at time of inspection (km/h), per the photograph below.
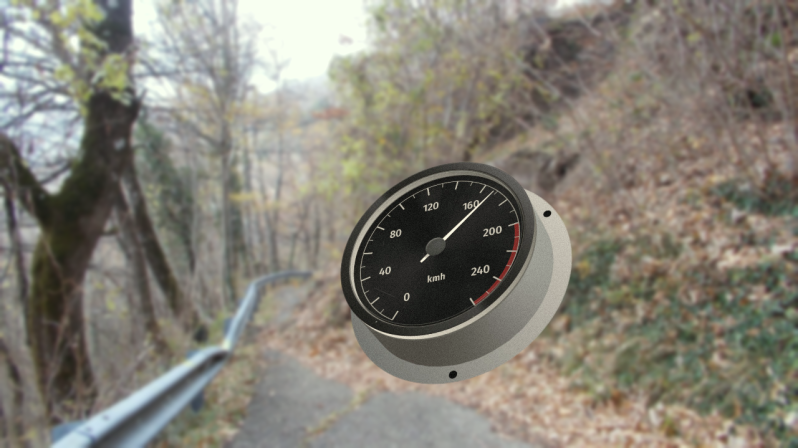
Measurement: 170 km/h
